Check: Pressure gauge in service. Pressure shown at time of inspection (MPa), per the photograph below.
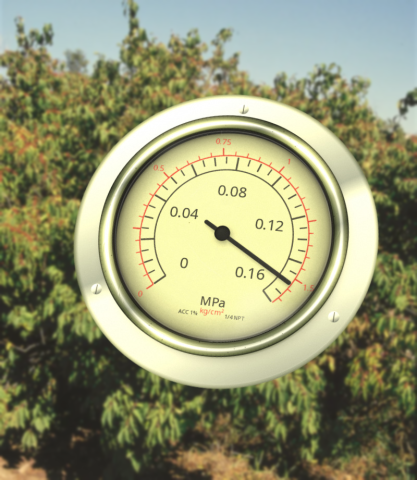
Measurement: 0.15 MPa
